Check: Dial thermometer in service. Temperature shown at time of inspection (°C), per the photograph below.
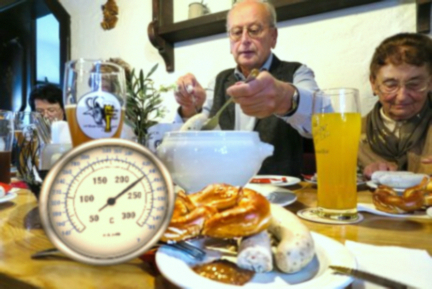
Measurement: 225 °C
